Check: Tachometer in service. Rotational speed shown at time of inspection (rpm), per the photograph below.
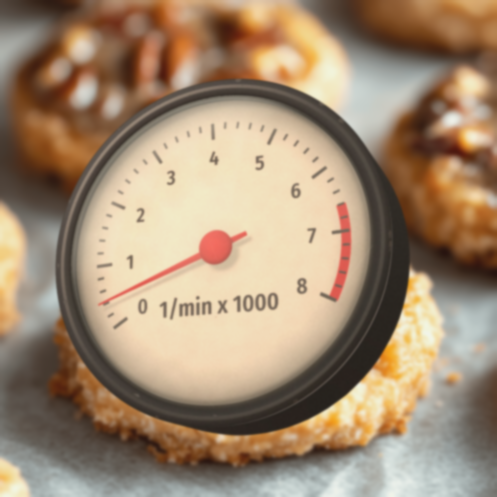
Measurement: 400 rpm
